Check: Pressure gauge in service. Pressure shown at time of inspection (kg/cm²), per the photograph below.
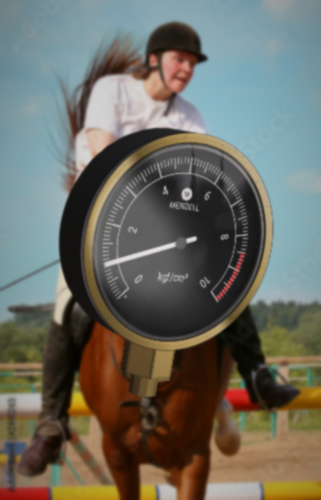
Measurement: 1 kg/cm²
